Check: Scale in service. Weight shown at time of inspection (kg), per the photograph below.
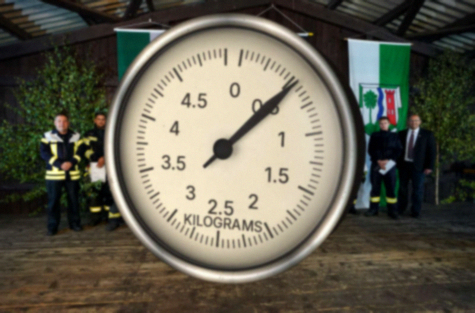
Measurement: 0.55 kg
